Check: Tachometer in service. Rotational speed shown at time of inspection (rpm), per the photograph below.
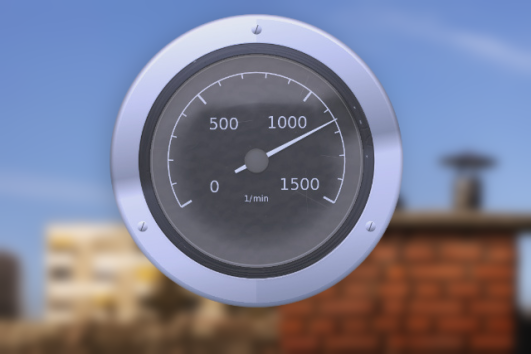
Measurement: 1150 rpm
